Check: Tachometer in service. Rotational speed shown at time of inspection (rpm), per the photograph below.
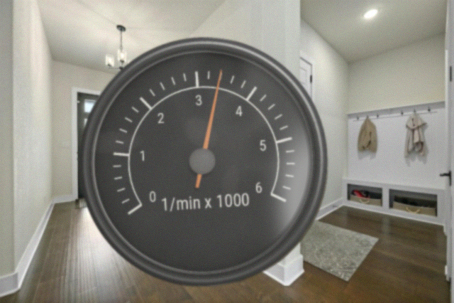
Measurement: 3400 rpm
